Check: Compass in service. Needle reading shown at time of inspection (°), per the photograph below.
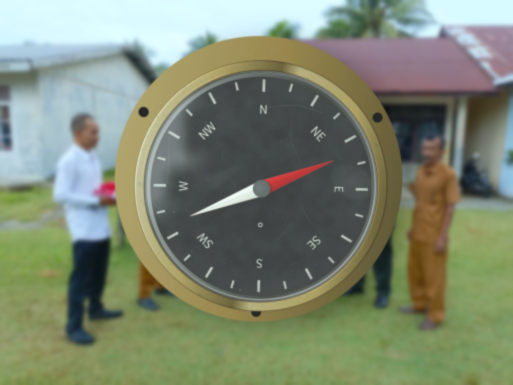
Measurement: 67.5 °
